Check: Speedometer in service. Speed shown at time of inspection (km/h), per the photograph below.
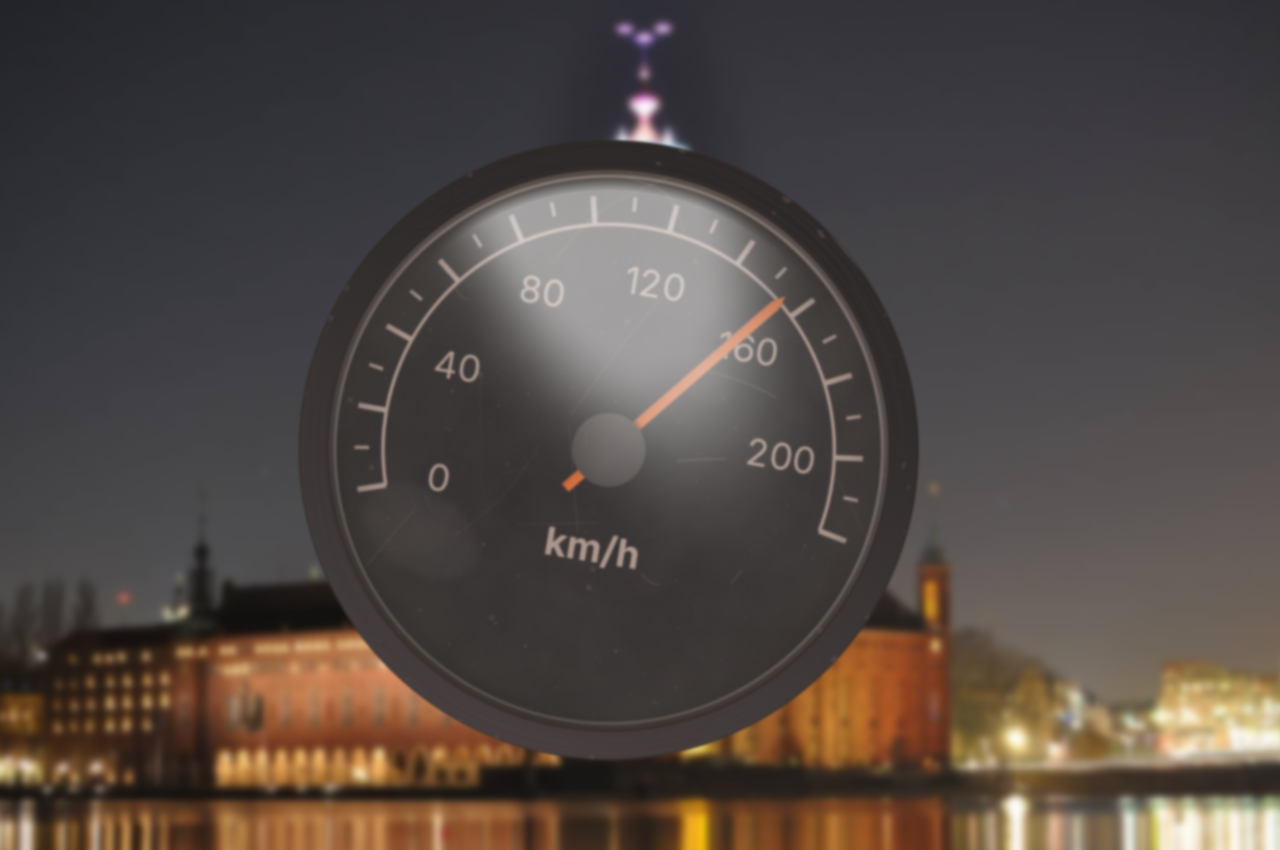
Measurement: 155 km/h
